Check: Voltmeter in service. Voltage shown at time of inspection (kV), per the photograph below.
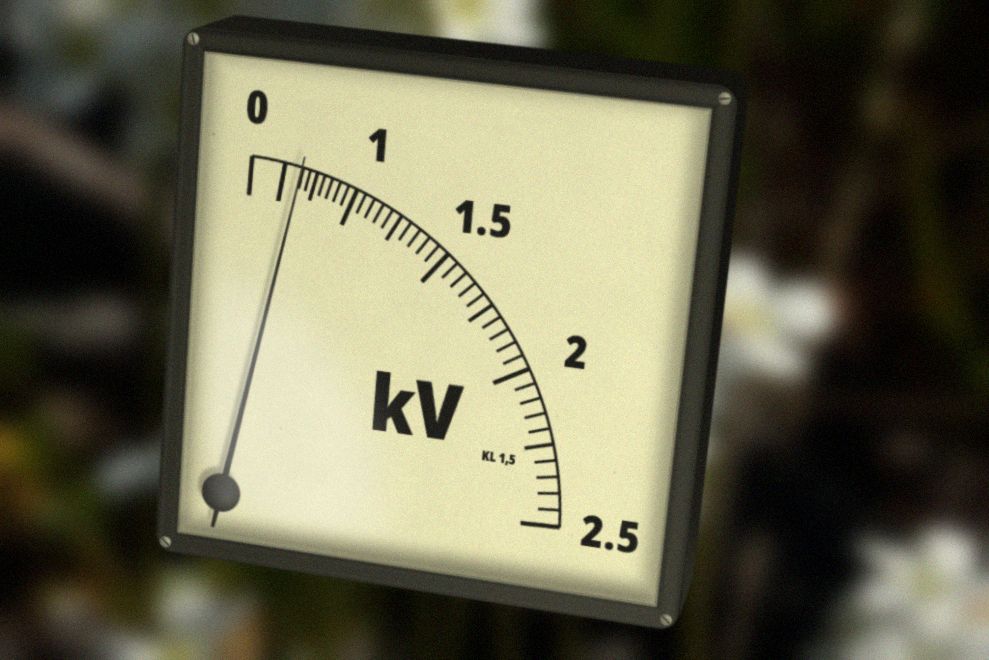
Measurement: 0.65 kV
